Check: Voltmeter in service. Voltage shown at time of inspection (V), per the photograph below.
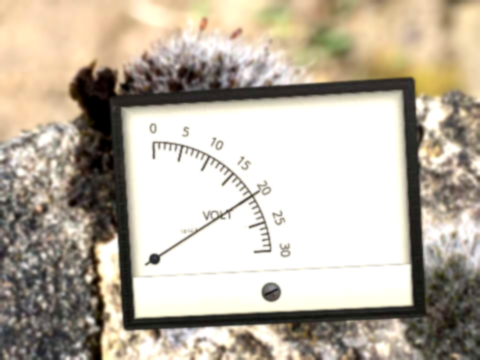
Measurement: 20 V
